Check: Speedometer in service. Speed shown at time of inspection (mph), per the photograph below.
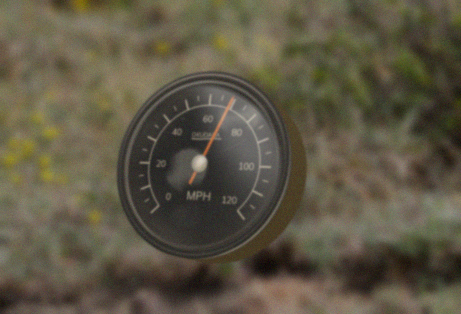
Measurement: 70 mph
